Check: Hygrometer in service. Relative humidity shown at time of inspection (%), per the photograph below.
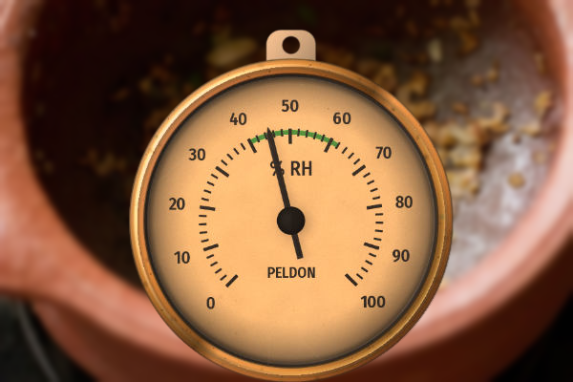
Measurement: 45 %
